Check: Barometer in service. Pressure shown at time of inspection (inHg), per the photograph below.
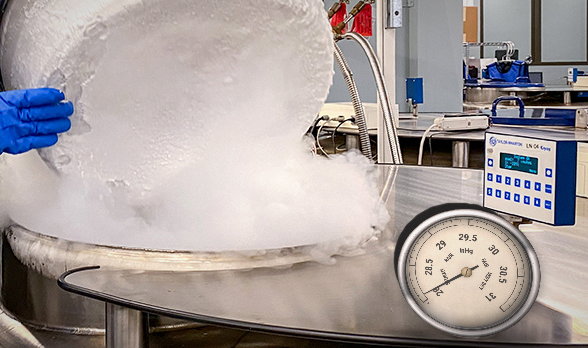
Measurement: 28.1 inHg
